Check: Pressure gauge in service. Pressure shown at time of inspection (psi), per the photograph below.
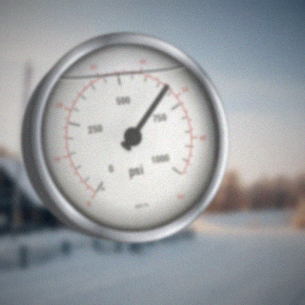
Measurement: 675 psi
